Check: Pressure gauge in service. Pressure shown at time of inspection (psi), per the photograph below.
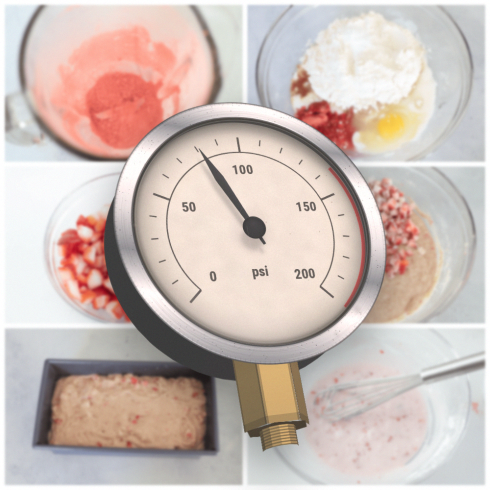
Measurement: 80 psi
